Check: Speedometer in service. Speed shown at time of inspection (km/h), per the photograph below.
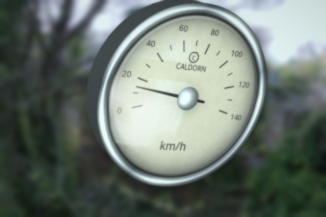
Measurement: 15 km/h
